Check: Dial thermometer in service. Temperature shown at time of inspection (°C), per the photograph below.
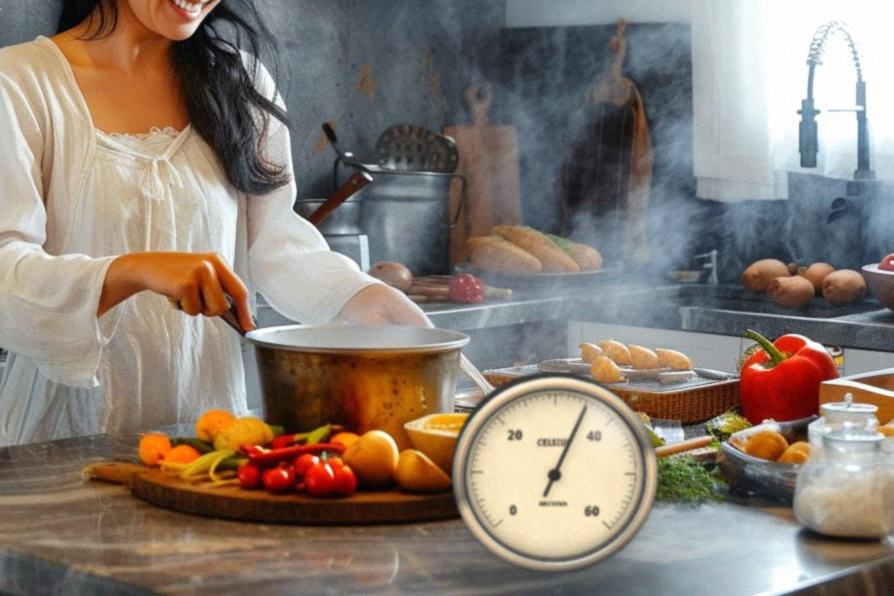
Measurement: 35 °C
